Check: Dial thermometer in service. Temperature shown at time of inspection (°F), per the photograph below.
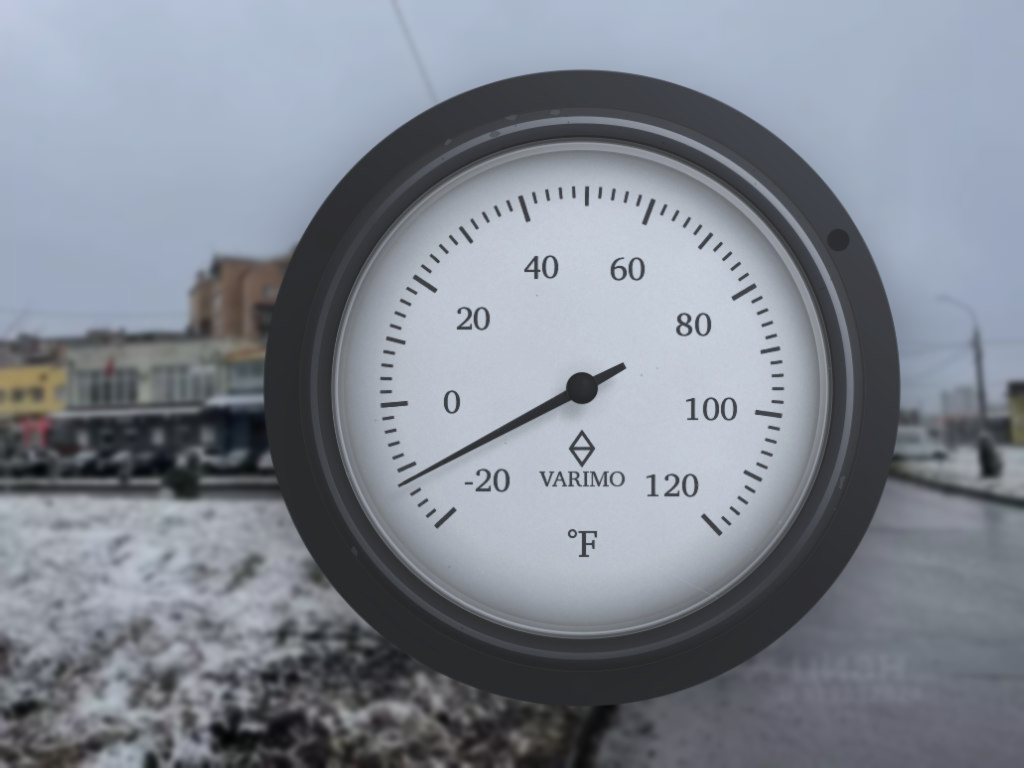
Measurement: -12 °F
